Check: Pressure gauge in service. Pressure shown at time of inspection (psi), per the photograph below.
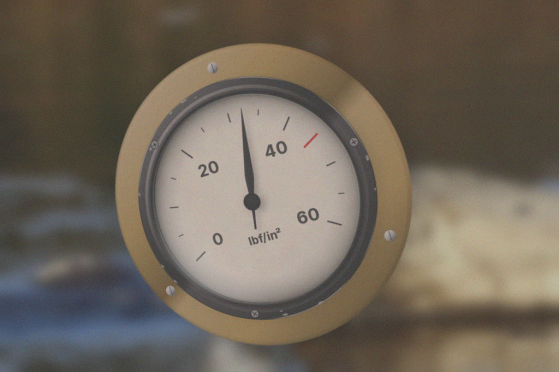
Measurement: 32.5 psi
